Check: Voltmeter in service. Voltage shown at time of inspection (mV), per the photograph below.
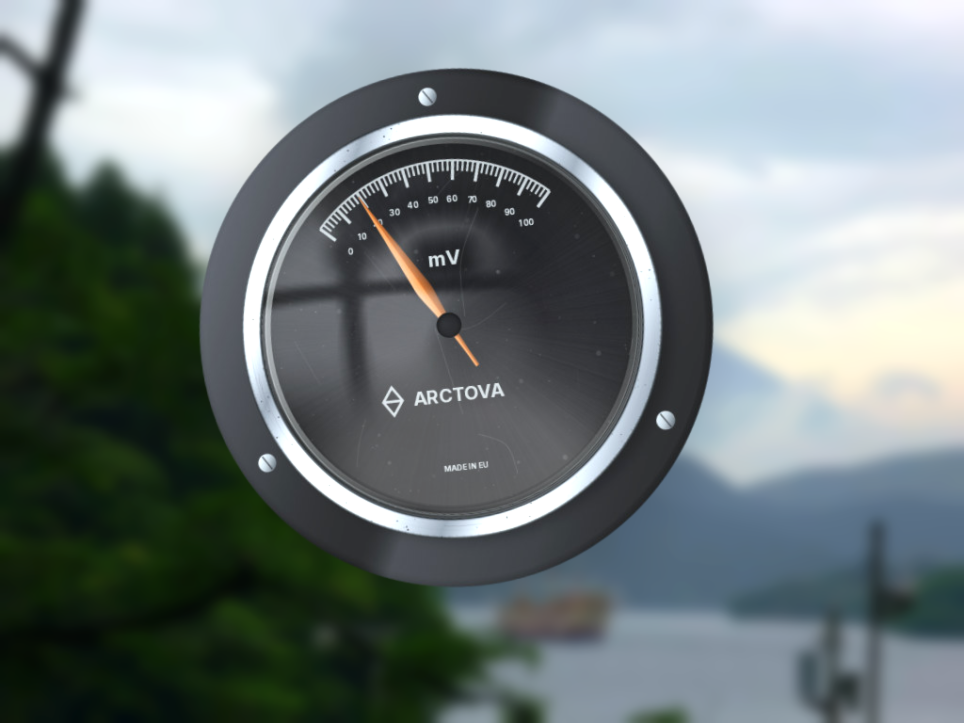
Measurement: 20 mV
